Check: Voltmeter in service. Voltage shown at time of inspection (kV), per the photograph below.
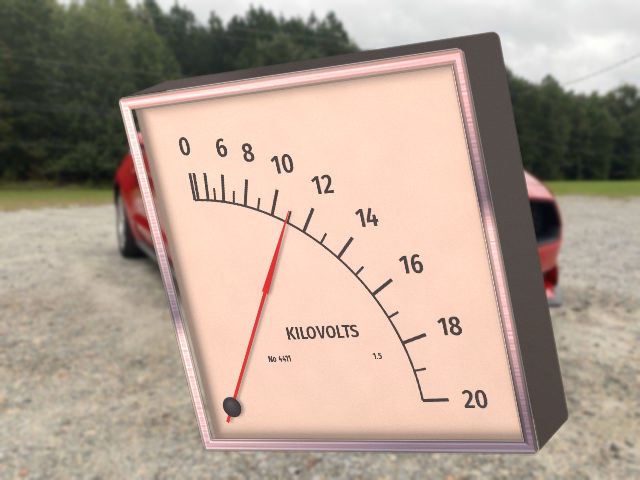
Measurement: 11 kV
